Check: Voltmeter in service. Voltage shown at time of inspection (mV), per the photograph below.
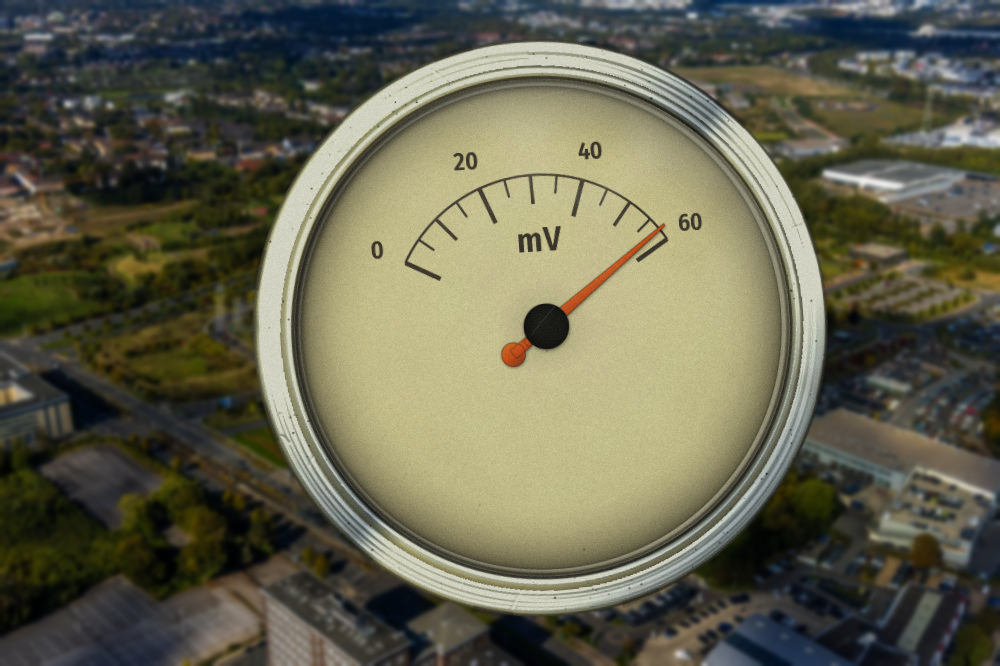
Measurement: 57.5 mV
